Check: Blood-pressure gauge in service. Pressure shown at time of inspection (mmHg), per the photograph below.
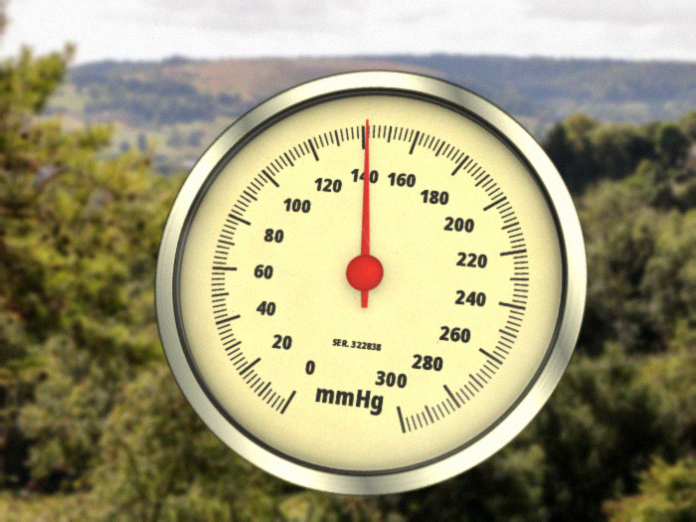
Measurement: 142 mmHg
